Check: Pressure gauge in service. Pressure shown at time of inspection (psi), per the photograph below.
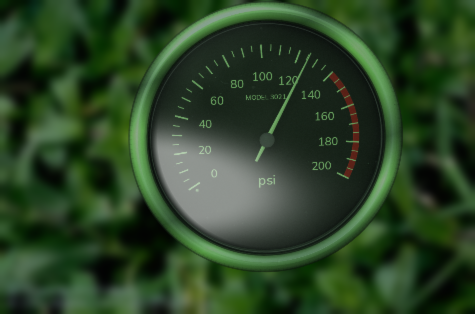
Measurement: 125 psi
